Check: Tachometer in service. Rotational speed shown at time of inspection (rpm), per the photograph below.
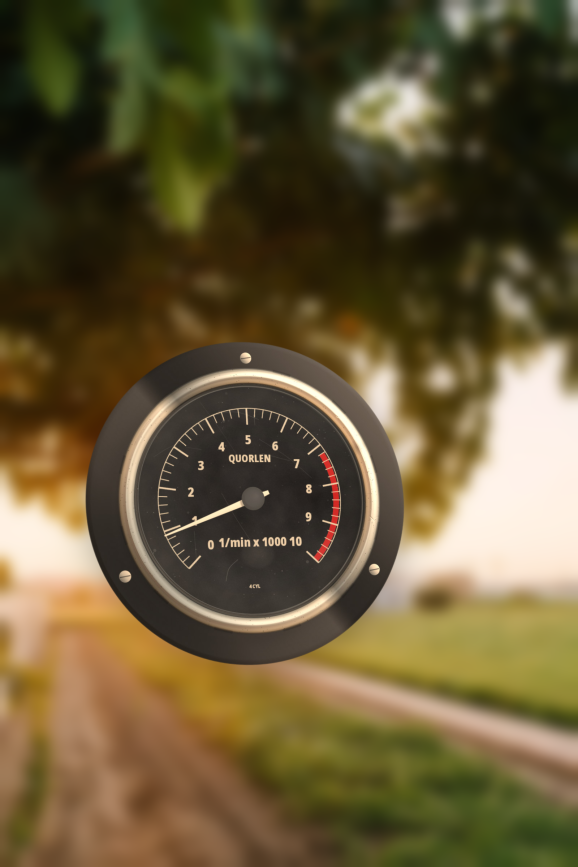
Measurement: 900 rpm
